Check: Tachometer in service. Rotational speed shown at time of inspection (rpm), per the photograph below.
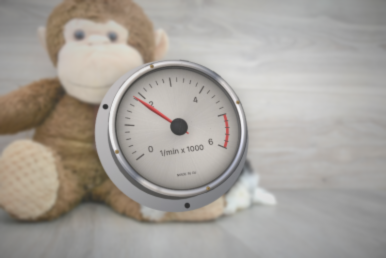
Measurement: 1800 rpm
